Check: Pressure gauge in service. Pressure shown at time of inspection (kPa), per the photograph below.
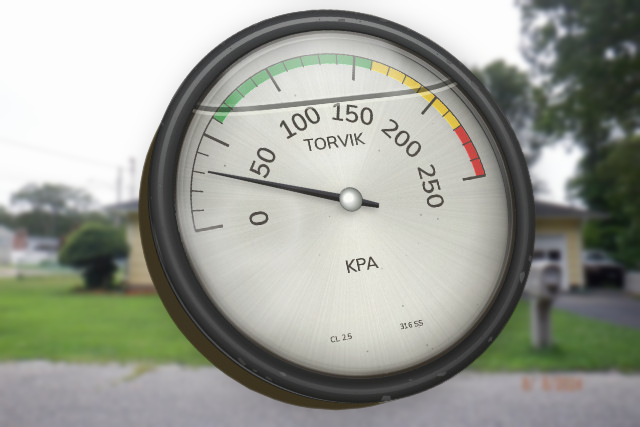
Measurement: 30 kPa
